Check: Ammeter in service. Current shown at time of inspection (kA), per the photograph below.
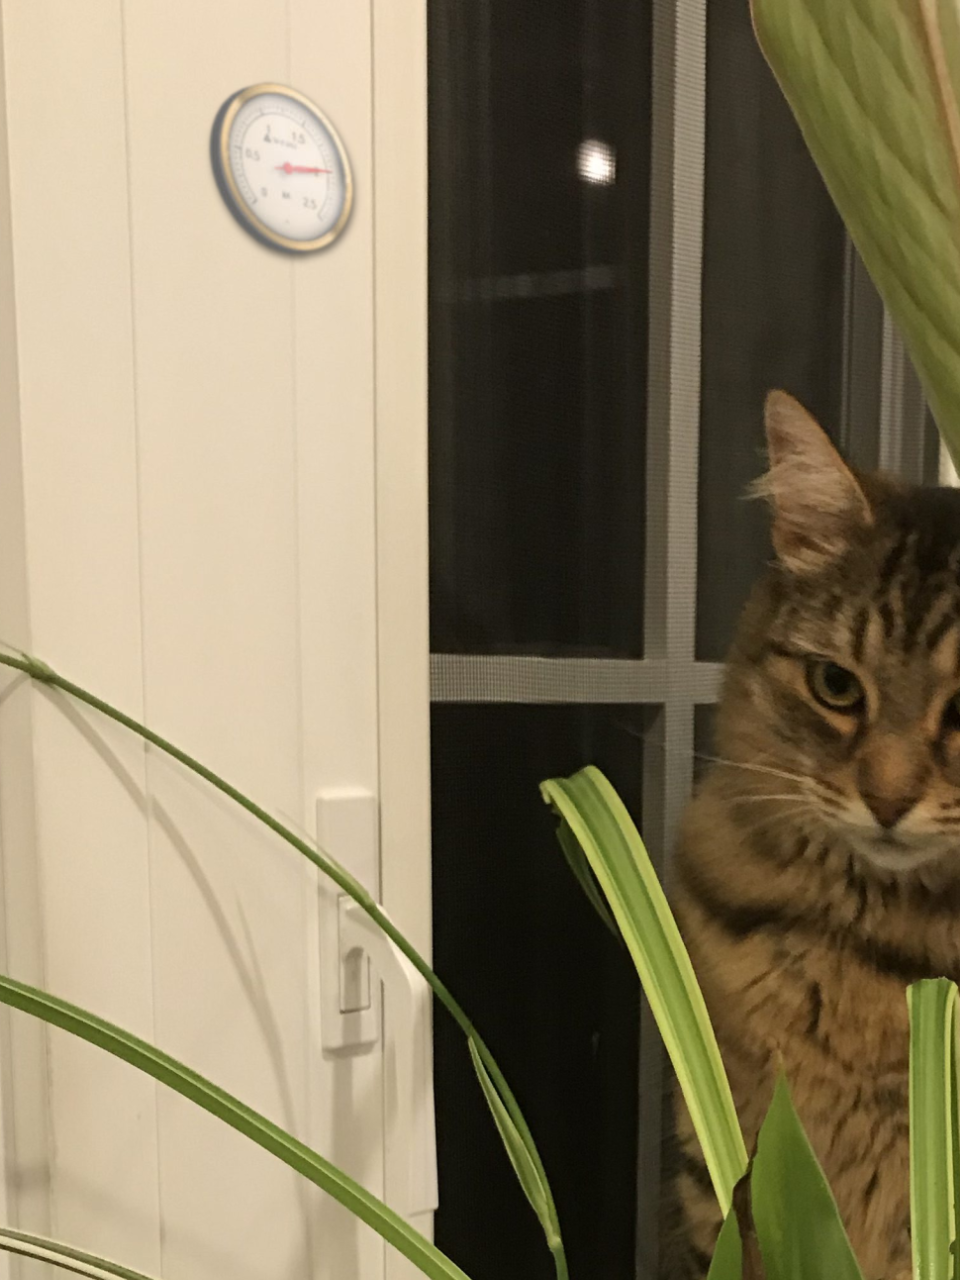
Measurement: 2 kA
